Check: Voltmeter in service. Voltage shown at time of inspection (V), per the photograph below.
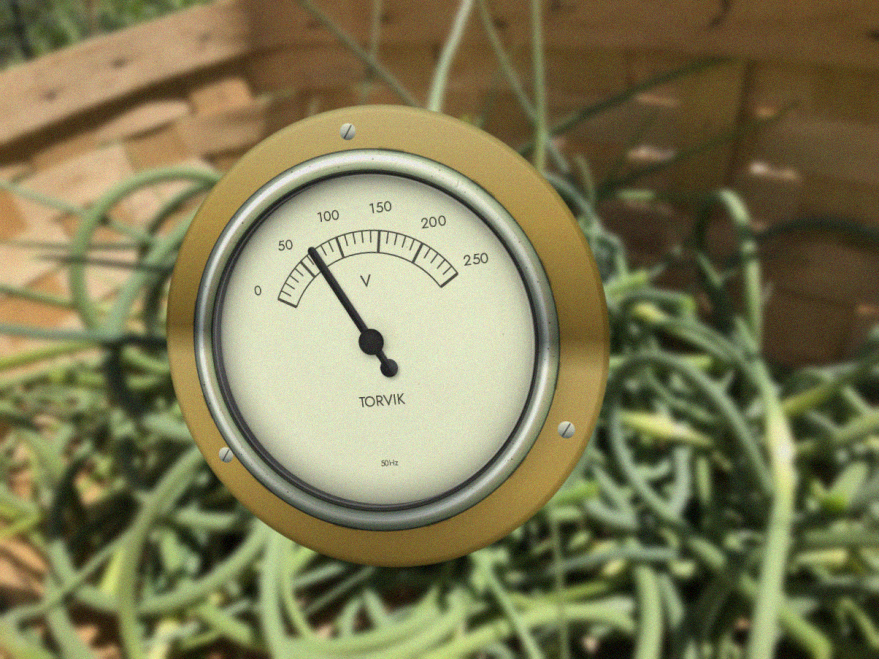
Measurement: 70 V
